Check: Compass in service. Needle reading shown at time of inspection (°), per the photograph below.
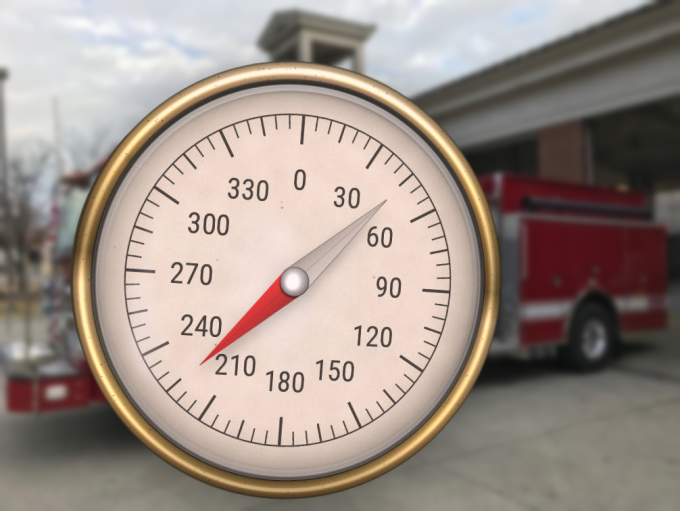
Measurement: 225 °
